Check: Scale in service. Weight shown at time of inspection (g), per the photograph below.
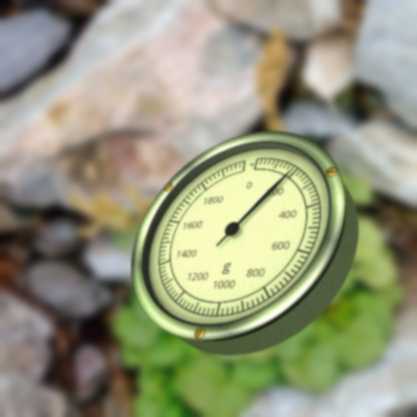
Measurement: 200 g
